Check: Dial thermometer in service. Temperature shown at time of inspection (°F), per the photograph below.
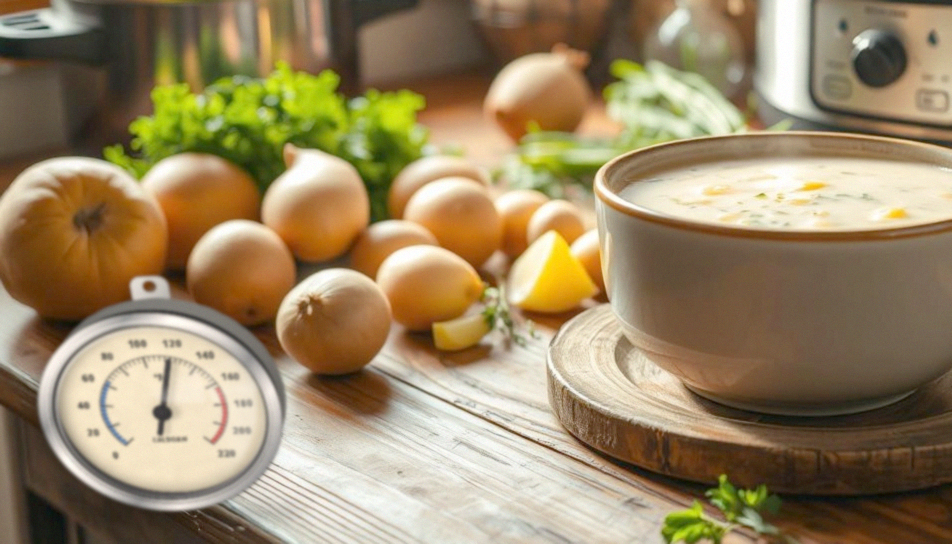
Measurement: 120 °F
